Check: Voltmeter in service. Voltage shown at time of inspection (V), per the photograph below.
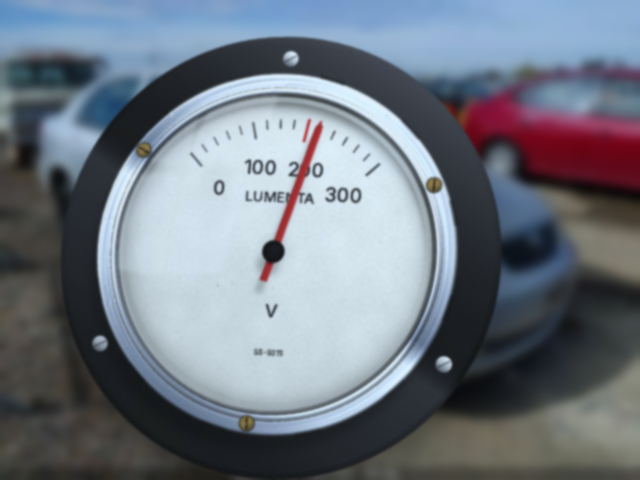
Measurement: 200 V
